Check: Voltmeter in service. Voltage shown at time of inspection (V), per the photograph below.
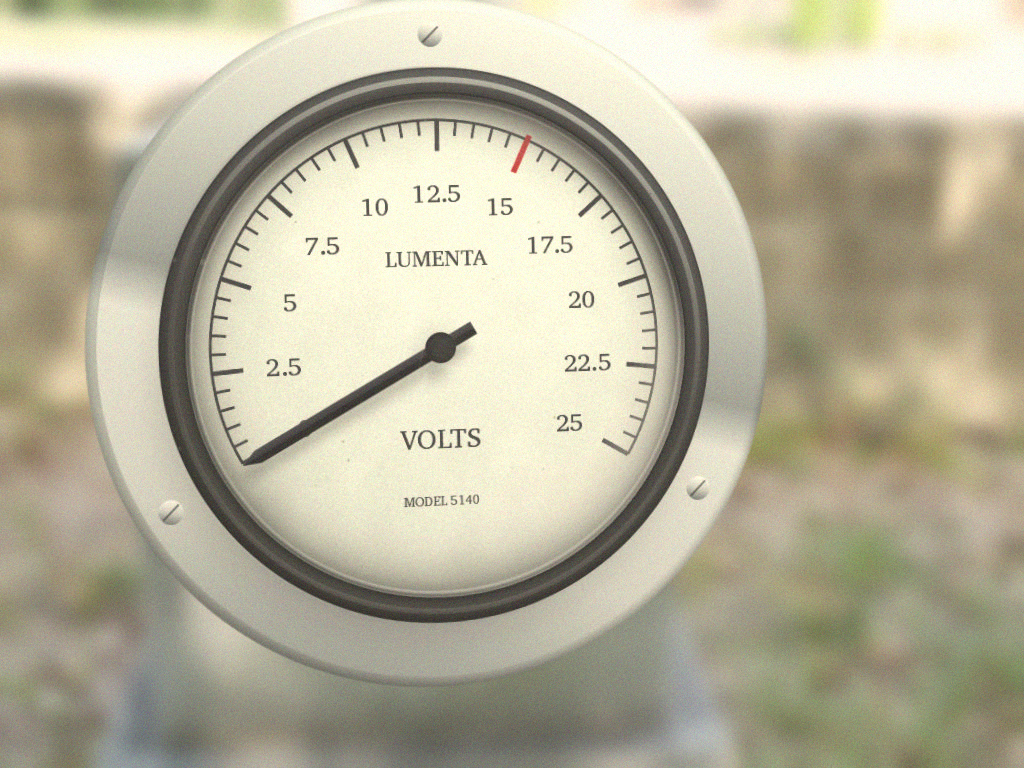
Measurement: 0 V
